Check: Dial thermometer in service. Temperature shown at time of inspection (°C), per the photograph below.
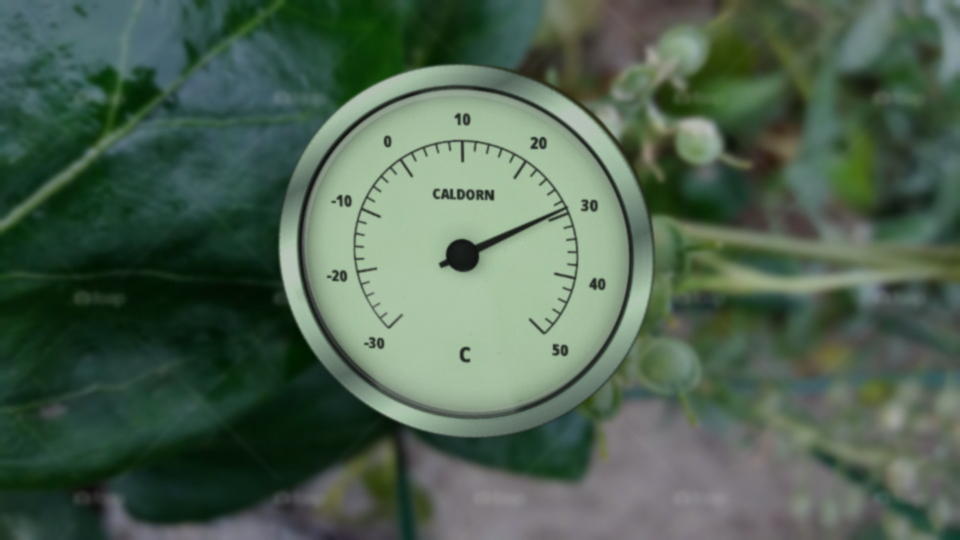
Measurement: 29 °C
